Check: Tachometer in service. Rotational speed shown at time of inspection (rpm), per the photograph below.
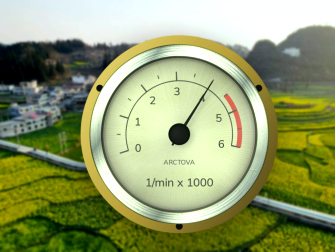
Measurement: 4000 rpm
